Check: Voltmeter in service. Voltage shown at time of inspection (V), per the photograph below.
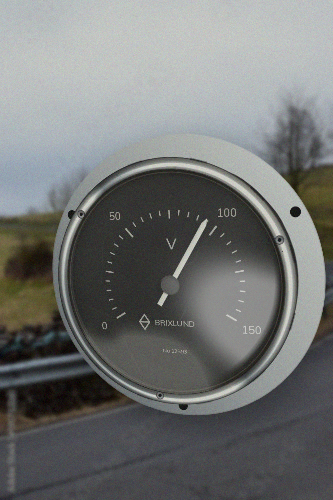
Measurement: 95 V
